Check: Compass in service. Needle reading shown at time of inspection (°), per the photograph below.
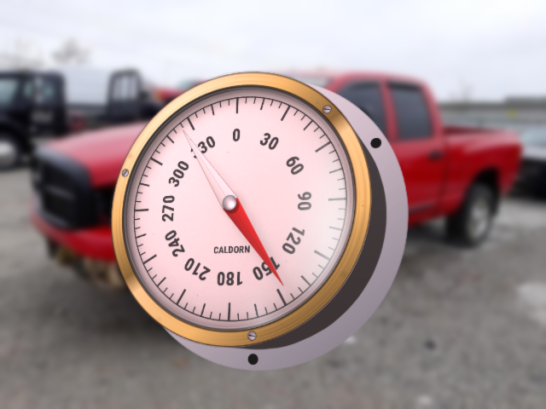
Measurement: 145 °
